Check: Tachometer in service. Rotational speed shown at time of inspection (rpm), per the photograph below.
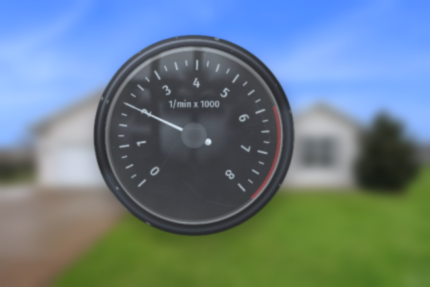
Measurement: 2000 rpm
